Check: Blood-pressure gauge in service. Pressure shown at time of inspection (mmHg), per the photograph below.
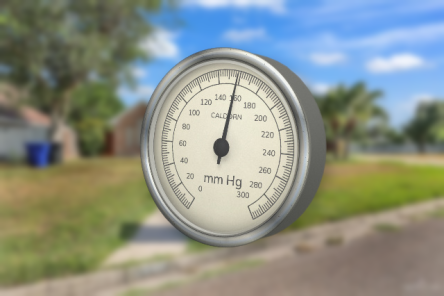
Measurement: 160 mmHg
